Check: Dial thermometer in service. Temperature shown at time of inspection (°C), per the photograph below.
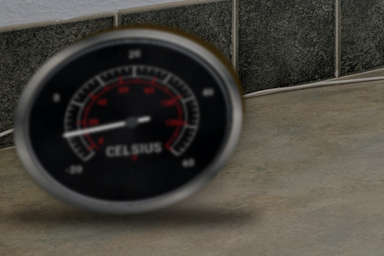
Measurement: -10 °C
